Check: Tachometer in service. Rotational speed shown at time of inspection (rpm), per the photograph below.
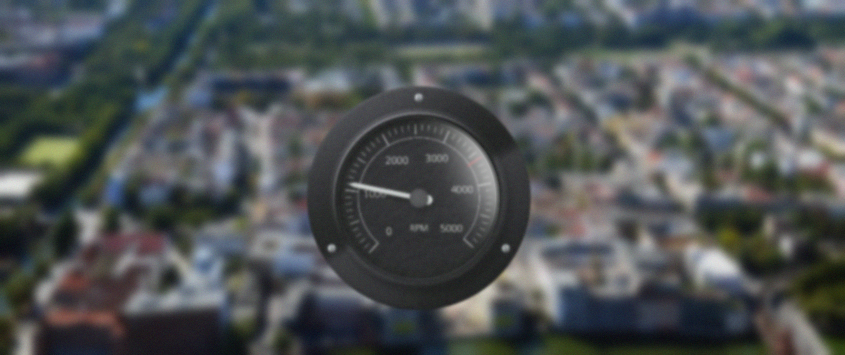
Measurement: 1100 rpm
